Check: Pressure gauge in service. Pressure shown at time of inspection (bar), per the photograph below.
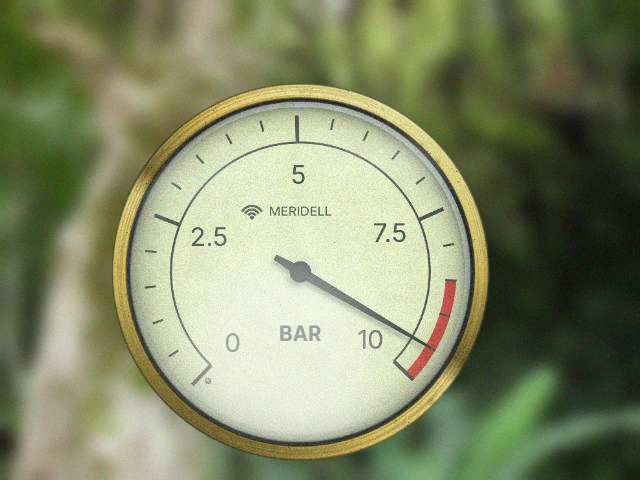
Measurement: 9.5 bar
